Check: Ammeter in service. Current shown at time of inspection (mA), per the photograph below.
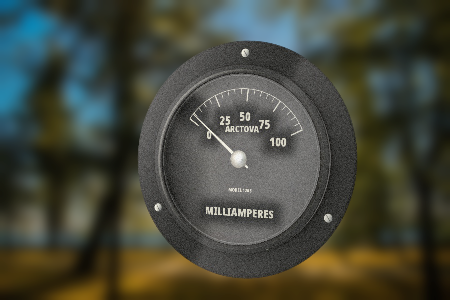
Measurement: 5 mA
